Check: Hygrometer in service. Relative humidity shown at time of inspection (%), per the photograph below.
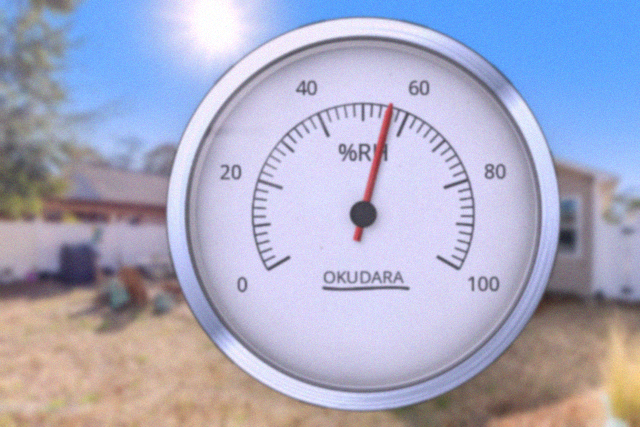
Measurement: 56 %
